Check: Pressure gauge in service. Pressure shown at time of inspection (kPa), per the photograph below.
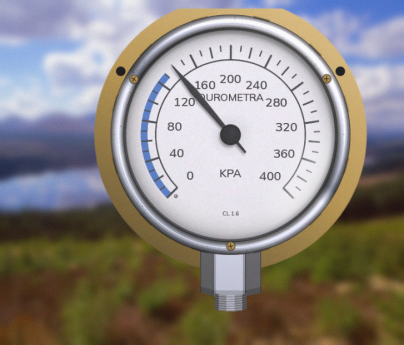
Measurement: 140 kPa
